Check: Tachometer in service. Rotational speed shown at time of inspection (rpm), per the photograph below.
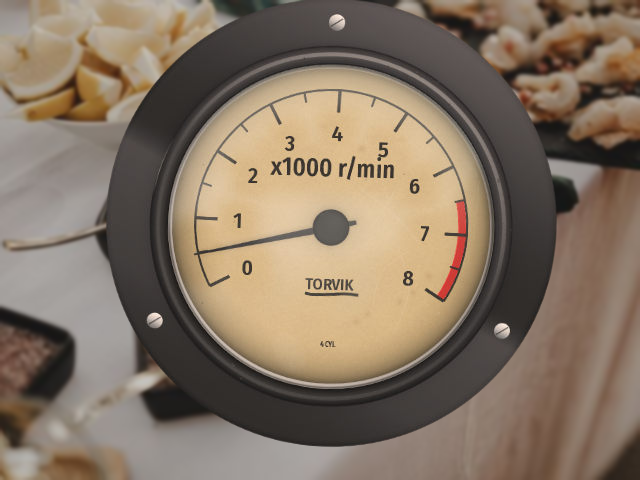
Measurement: 500 rpm
